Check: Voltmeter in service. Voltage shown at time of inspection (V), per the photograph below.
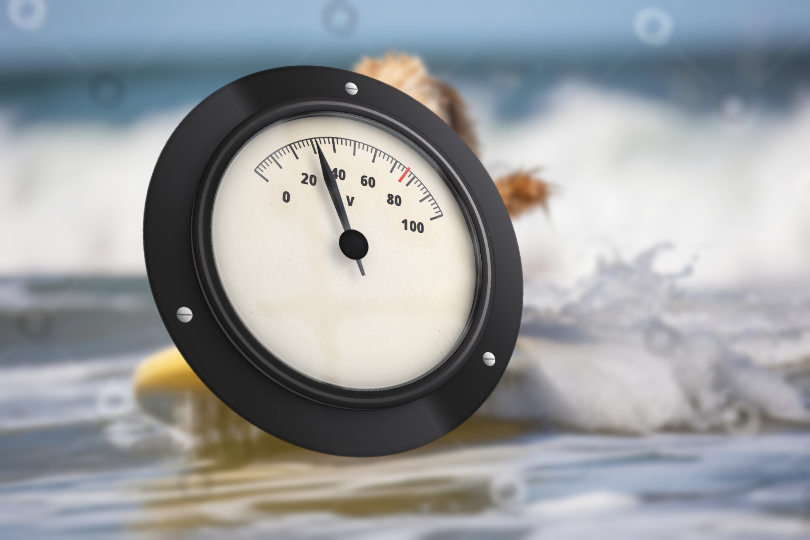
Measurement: 30 V
